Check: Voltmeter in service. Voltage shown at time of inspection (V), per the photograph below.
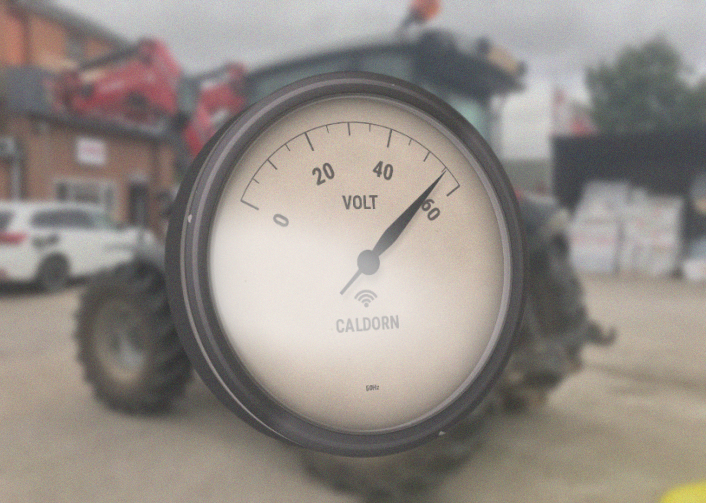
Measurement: 55 V
